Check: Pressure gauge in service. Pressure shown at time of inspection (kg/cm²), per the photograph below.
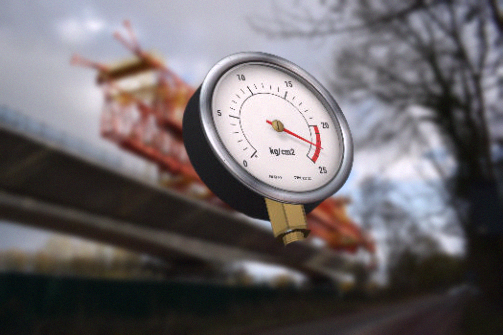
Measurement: 23 kg/cm²
